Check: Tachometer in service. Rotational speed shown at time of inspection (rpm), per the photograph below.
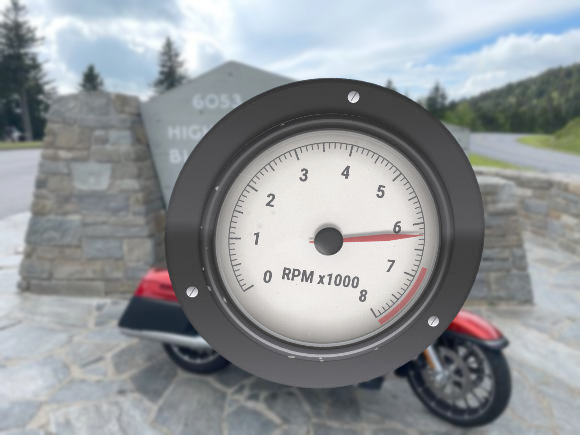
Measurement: 6200 rpm
